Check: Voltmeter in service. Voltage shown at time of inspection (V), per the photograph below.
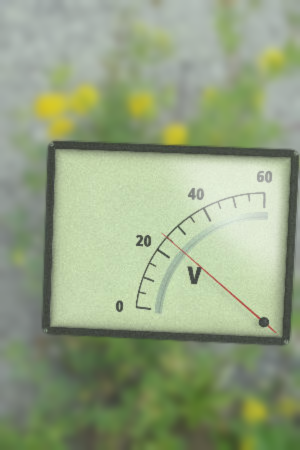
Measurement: 25 V
